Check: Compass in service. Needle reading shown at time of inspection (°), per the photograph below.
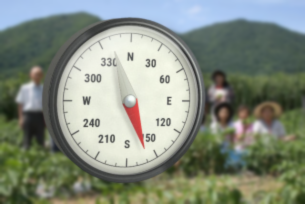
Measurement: 160 °
